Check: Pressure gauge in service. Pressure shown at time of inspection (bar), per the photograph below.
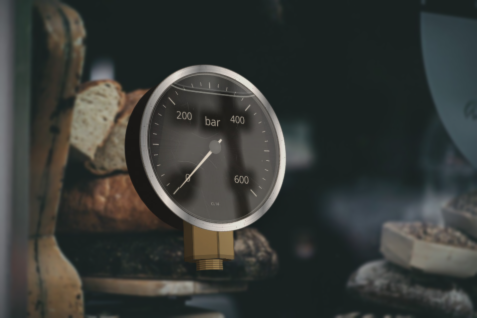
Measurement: 0 bar
